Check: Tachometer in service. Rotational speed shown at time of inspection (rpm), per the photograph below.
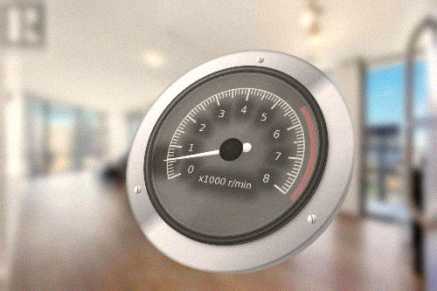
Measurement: 500 rpm
